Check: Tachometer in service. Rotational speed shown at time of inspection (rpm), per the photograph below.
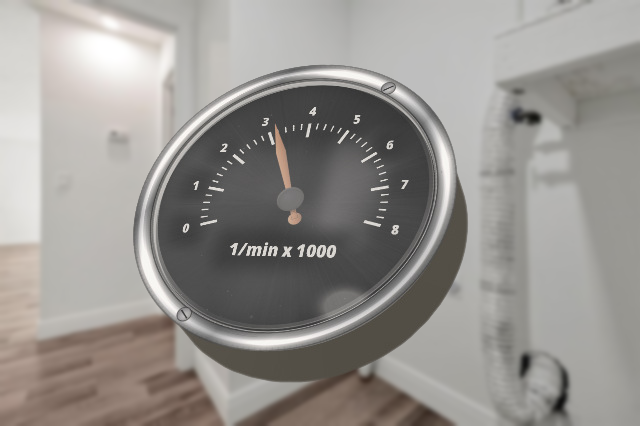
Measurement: 3200 rpm
